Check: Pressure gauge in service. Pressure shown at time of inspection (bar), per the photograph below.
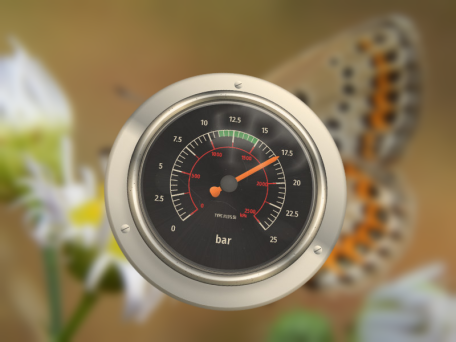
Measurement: 17.5 bar
